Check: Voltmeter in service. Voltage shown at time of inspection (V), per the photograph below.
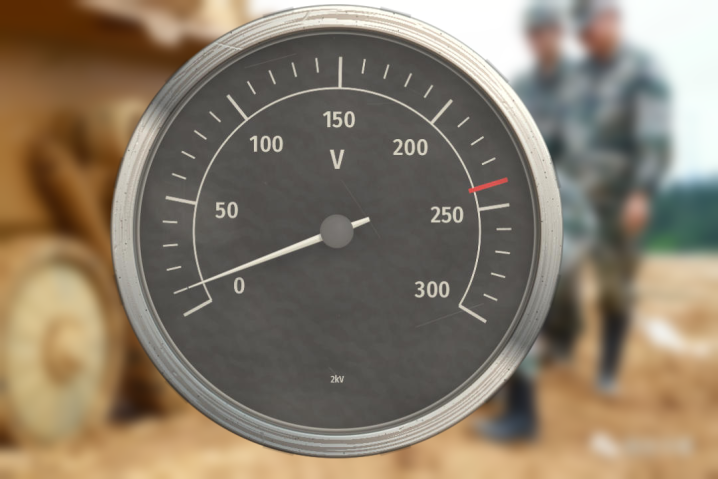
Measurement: 10 V
